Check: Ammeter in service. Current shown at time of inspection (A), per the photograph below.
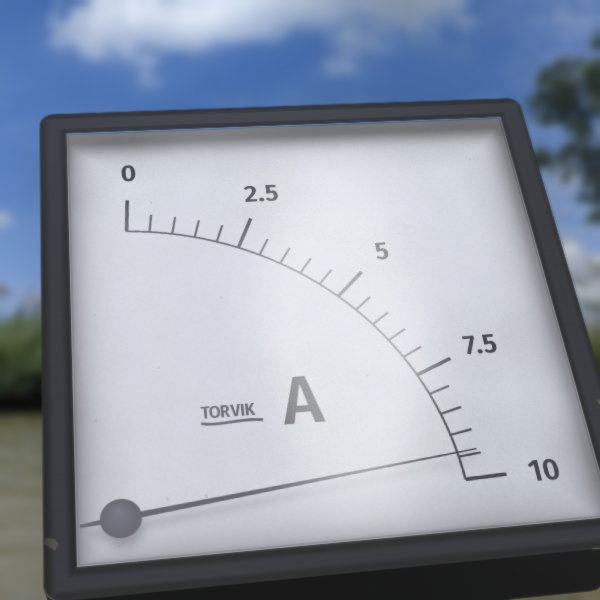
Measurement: 9.5 A
